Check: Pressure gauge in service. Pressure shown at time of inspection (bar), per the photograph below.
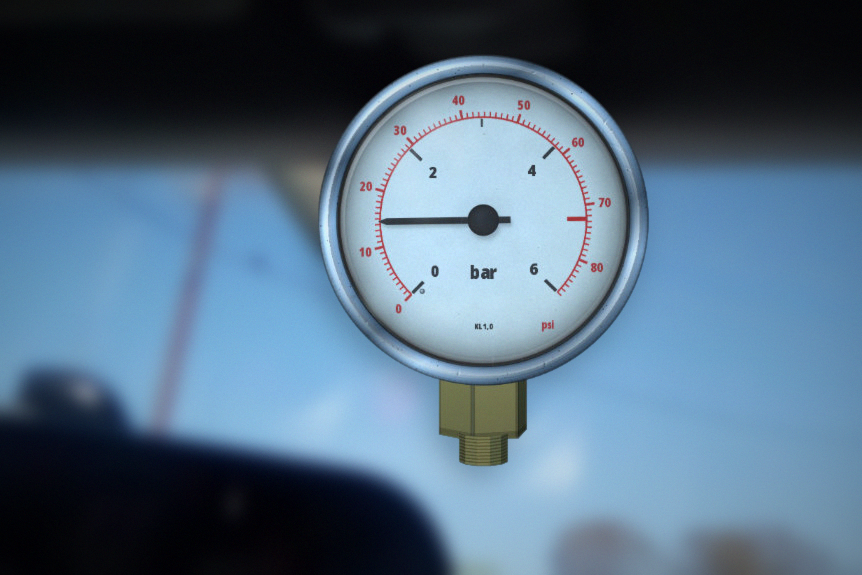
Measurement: 1 bar
